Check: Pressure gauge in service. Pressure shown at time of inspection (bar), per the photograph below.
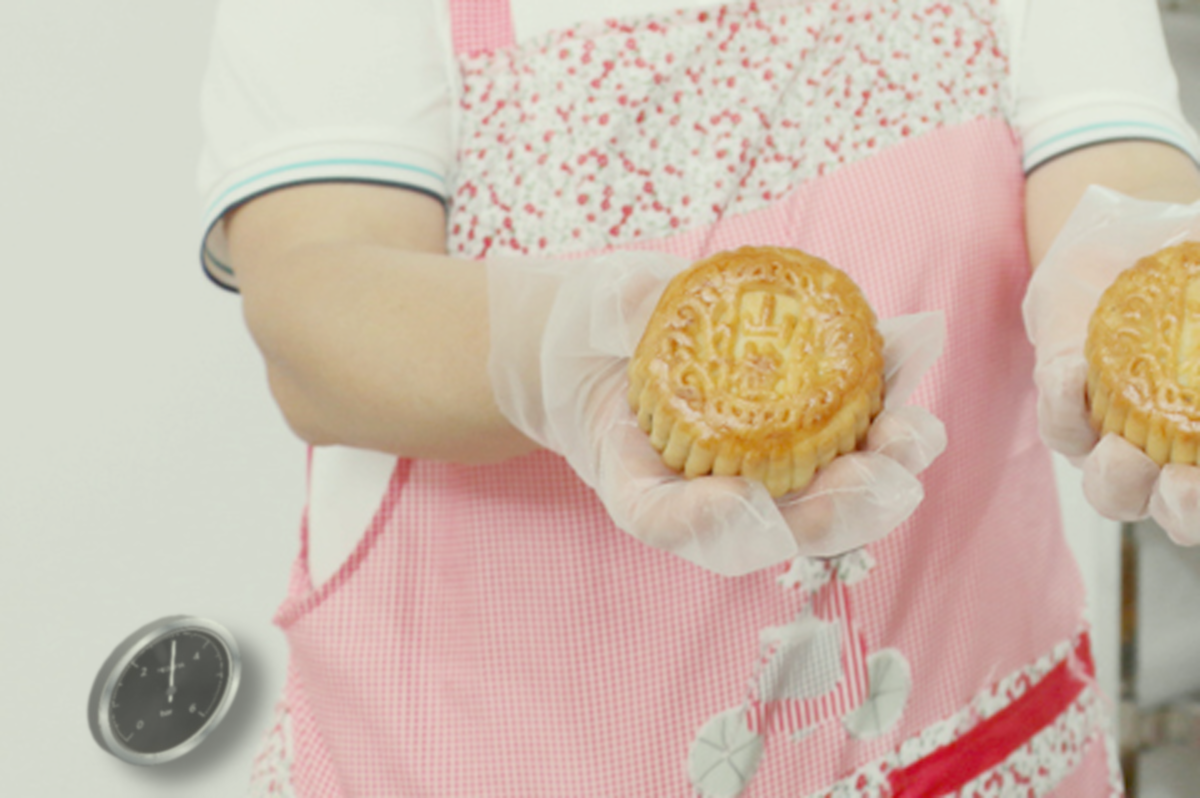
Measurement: 3 bar
